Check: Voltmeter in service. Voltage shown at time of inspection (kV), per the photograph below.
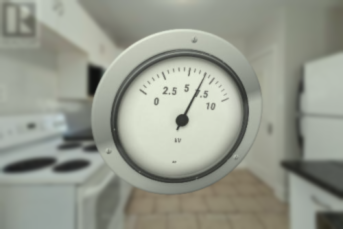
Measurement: 6.5 kV
